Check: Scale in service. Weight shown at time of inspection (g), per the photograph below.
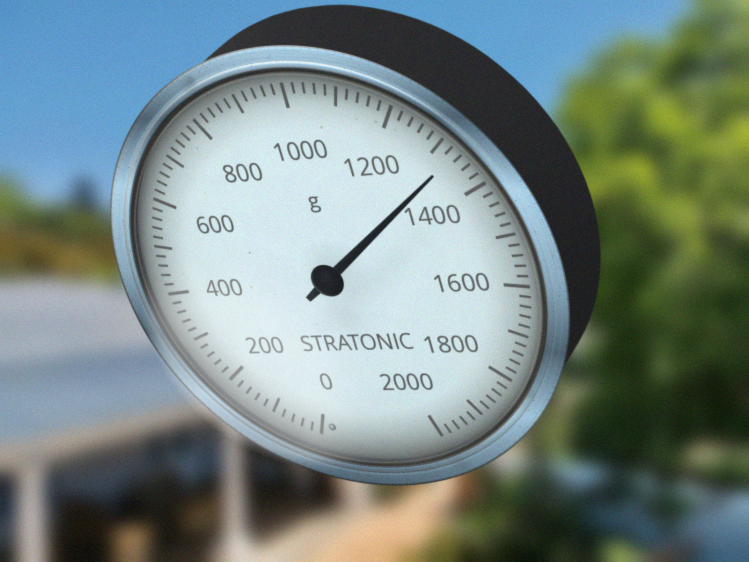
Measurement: 1330 g
